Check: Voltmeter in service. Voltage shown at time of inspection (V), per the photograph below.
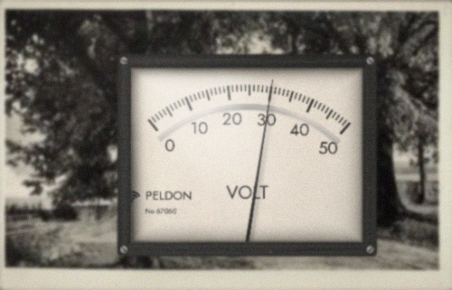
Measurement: 30 V
